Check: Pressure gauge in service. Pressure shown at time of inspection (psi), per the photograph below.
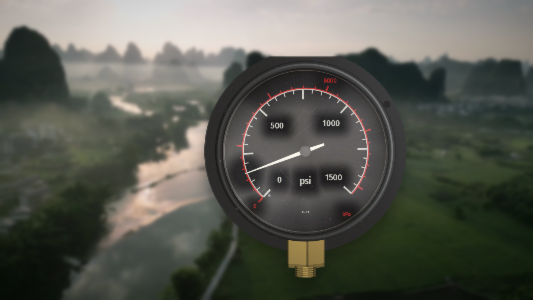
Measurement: 150 psi
